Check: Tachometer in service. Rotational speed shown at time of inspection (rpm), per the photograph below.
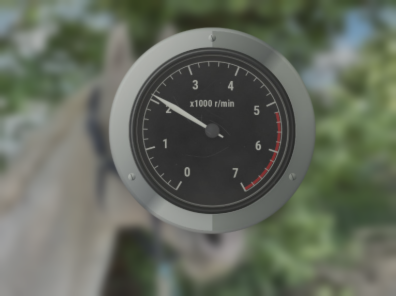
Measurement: 2100 rpm
